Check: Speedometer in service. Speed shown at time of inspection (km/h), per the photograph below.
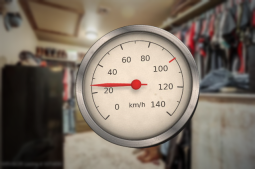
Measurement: 25 km/h
